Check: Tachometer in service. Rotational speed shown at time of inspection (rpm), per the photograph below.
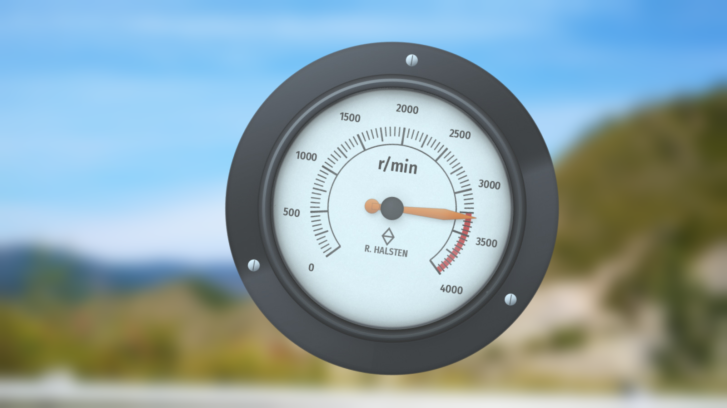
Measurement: 3300 rpm
